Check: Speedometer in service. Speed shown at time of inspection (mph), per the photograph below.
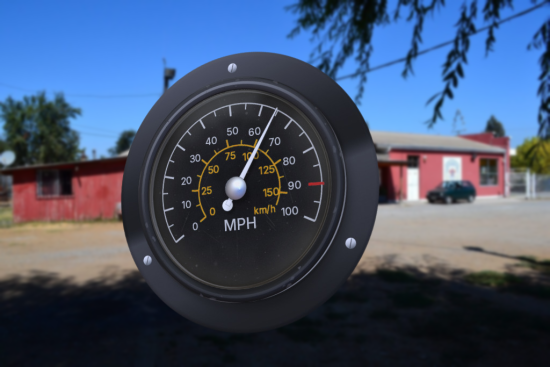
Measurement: 65 mph
